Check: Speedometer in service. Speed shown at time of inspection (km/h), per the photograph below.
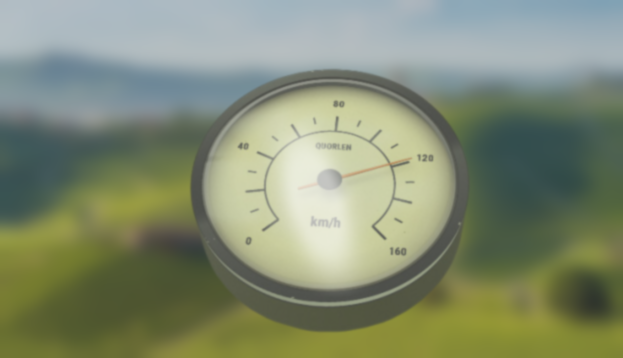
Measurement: 120 km/h
